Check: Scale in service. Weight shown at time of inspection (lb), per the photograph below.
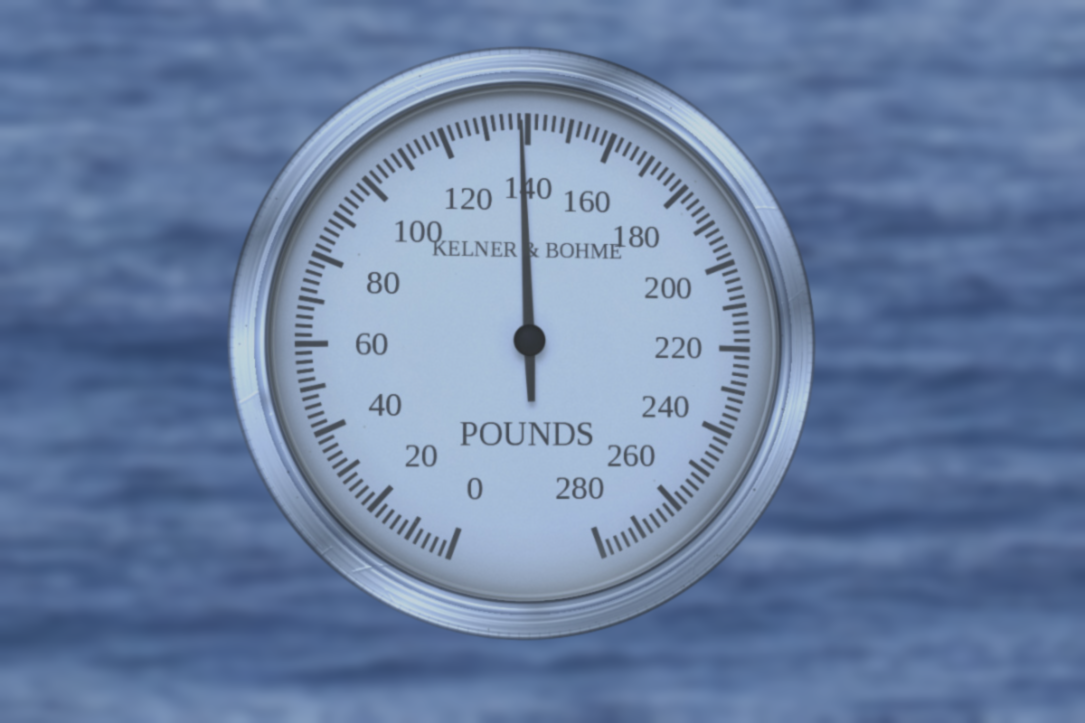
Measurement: 138 lb
